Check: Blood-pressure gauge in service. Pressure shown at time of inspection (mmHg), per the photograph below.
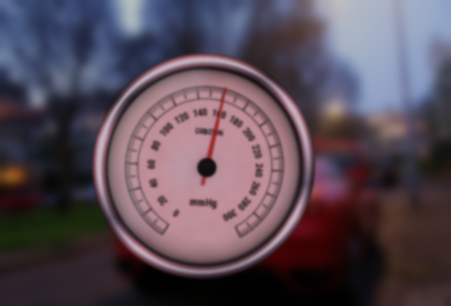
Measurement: 160 mmHg
